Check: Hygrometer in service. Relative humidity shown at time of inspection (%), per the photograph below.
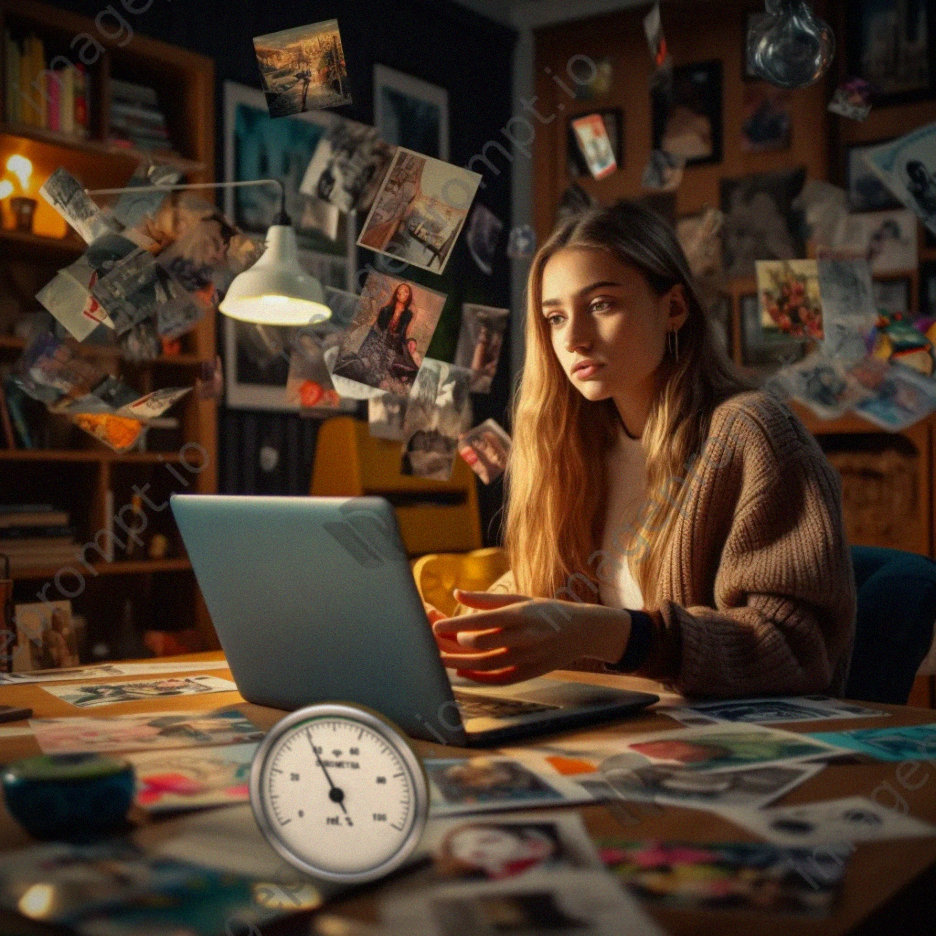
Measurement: 40 %
